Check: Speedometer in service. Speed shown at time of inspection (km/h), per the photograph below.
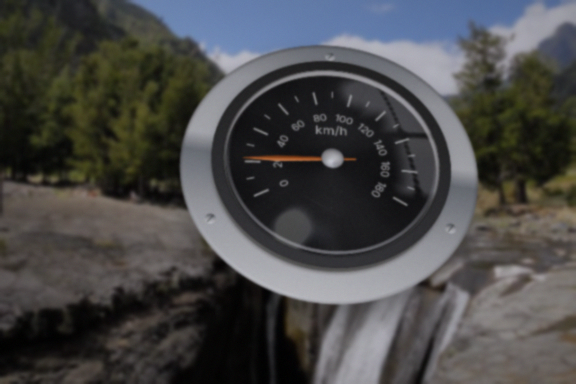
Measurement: 20 km/h
